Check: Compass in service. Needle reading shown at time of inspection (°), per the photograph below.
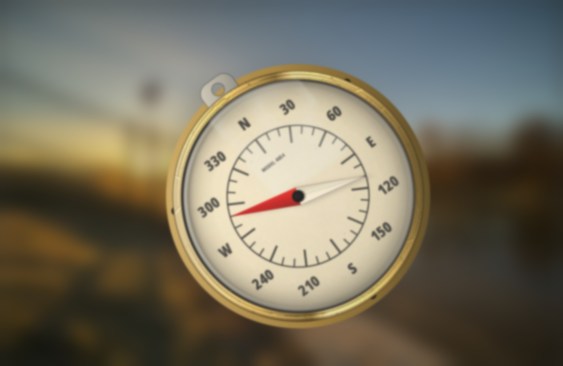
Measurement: 290 °
